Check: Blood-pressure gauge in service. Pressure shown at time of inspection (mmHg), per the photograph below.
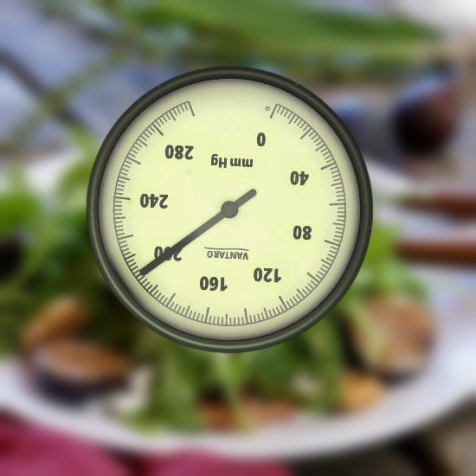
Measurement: 200 mmHg
